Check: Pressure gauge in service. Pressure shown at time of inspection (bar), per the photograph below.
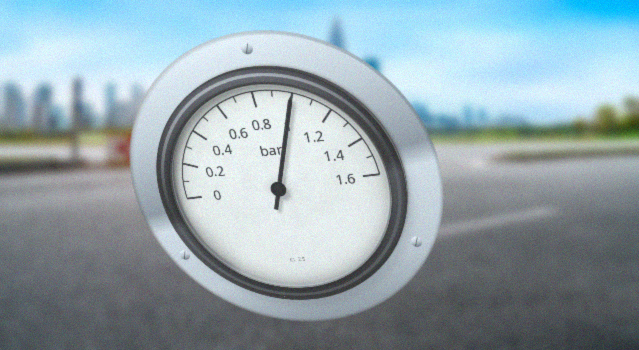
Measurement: 1 bar
